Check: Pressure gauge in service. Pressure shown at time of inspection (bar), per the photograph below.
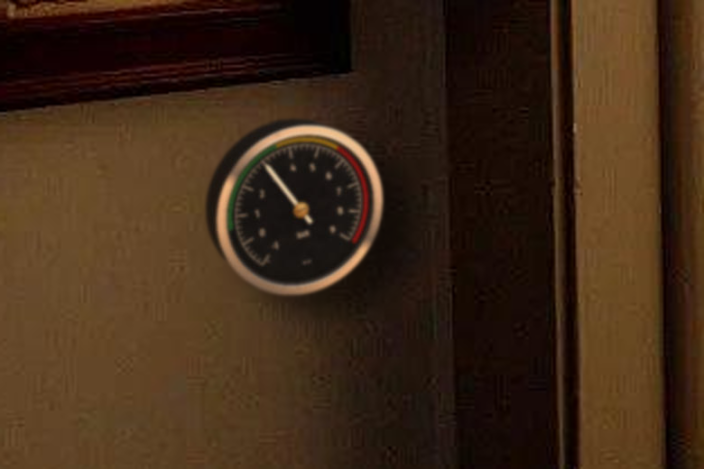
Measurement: 3 bar
